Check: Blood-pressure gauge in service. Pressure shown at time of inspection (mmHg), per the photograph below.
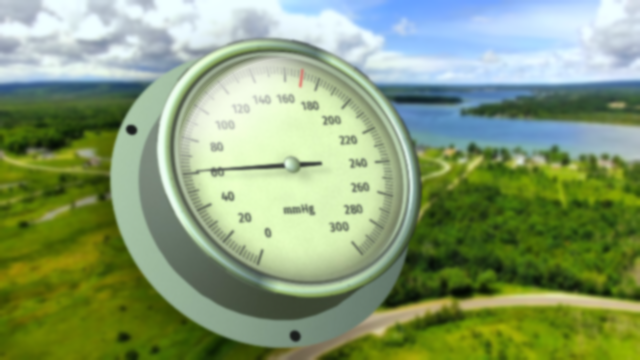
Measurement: 60 mmHg
